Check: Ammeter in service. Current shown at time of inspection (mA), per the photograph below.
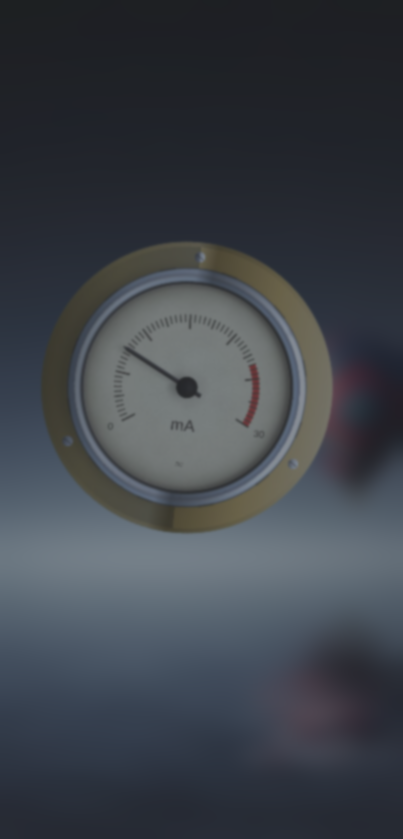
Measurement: 7.5 mA
